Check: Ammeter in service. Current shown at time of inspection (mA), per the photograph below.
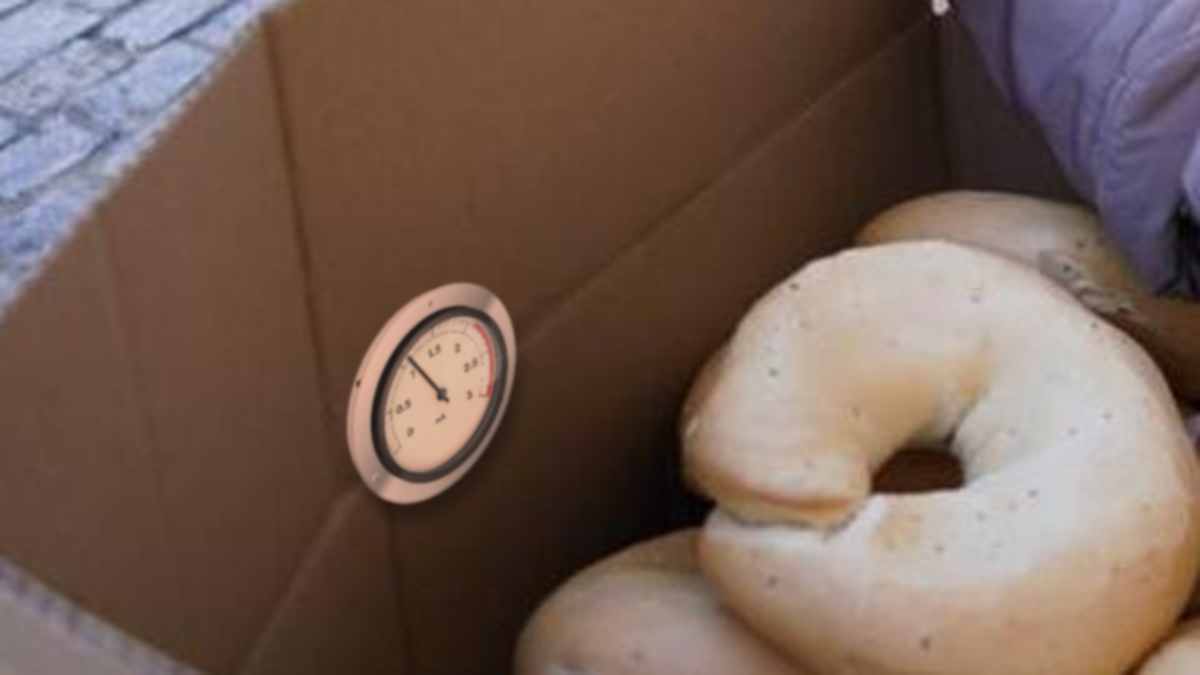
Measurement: 1.1 mA
